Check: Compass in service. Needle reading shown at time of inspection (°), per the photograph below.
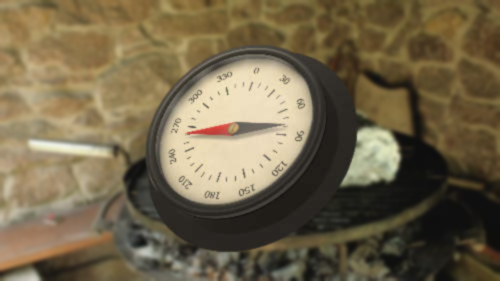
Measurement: 260 °
